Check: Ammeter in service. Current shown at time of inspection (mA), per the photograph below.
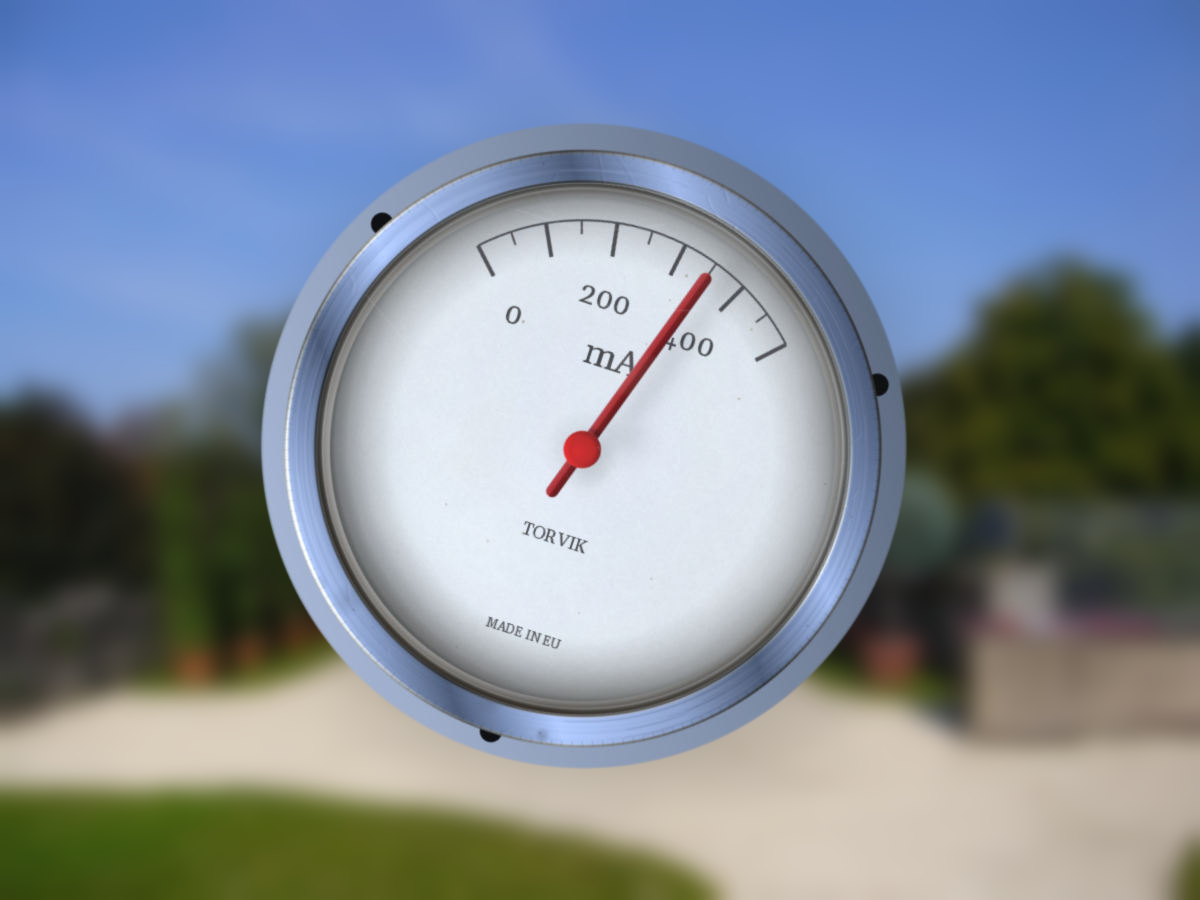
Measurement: 350 mA
